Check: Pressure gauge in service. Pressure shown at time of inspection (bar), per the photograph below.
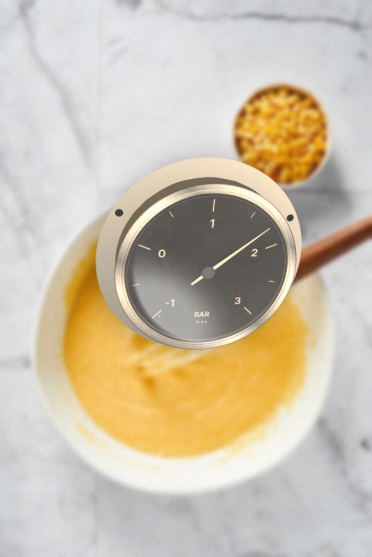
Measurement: 1.75 bar
